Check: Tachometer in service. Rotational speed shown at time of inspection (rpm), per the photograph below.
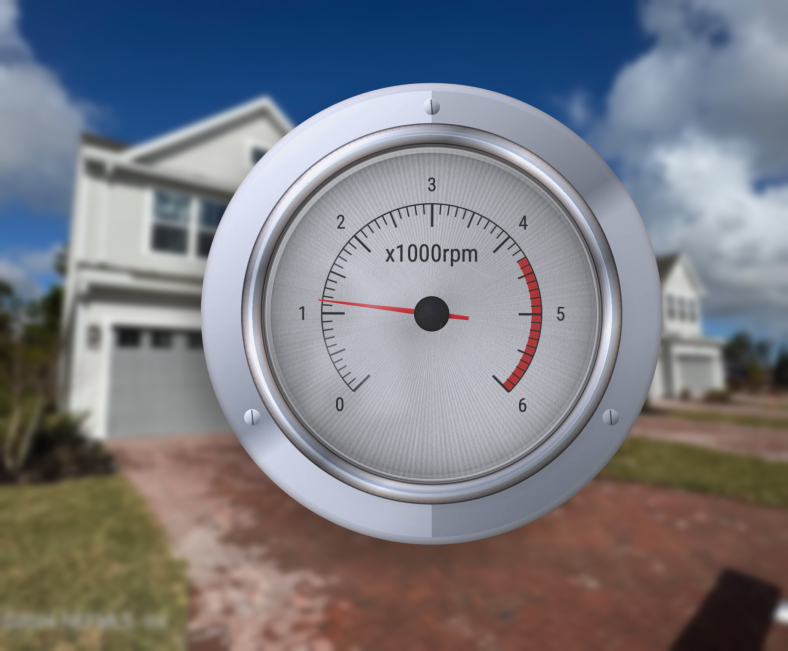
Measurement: 1150 rpm
